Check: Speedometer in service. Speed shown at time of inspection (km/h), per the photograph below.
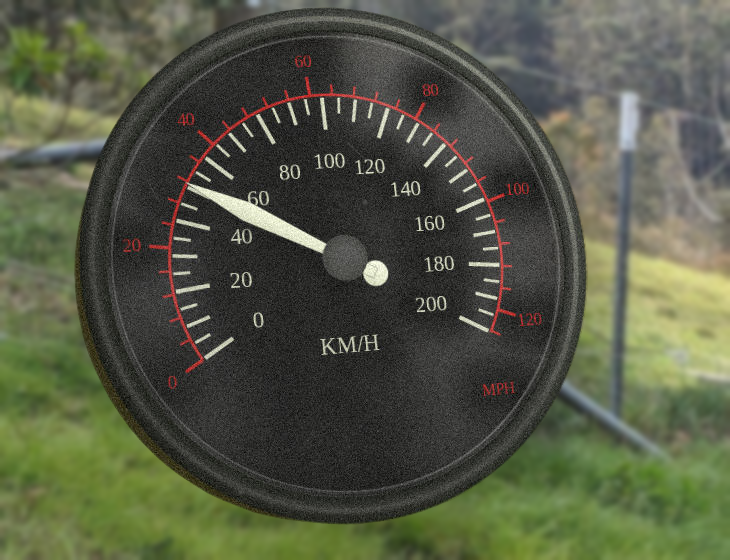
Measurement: 50 km/h
